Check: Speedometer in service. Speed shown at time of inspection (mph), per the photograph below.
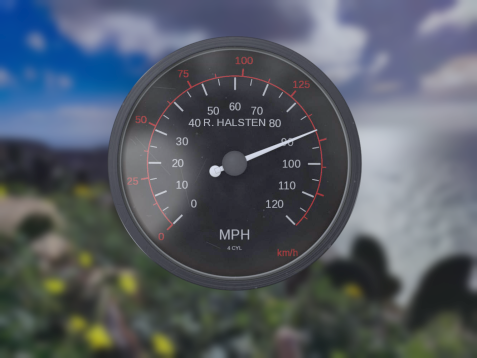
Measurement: 90 mph
